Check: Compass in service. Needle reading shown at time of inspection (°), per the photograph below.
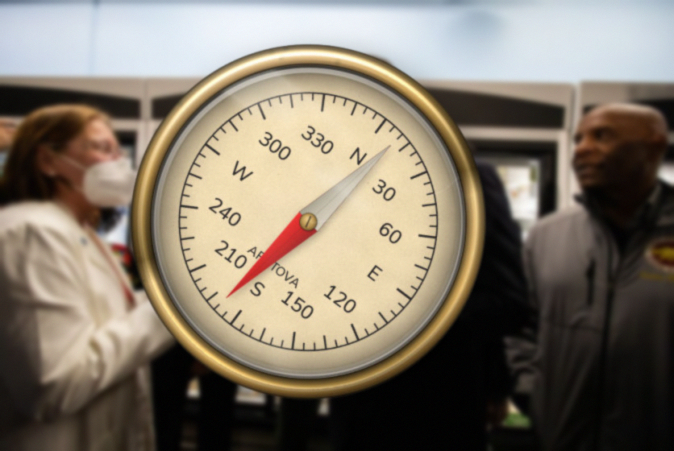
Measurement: 190 °
